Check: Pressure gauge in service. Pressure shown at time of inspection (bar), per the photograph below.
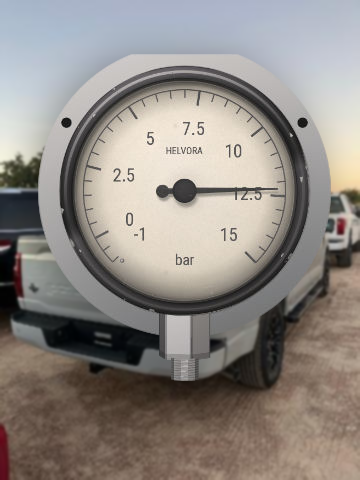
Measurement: 12.25 bar
